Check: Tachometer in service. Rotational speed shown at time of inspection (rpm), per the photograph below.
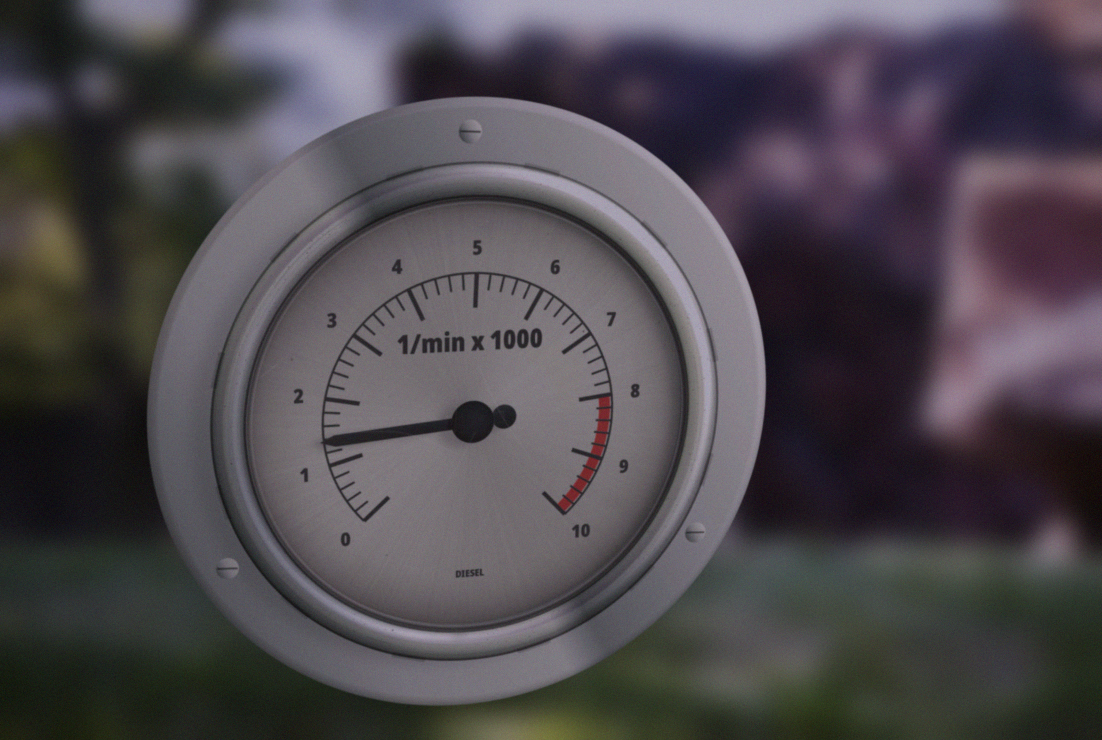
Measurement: 1400 rpm
